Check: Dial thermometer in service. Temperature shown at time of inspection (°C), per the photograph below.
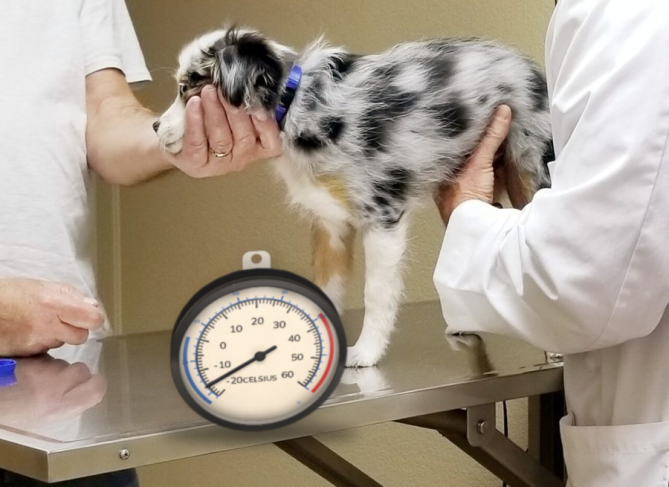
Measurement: -15 °C
